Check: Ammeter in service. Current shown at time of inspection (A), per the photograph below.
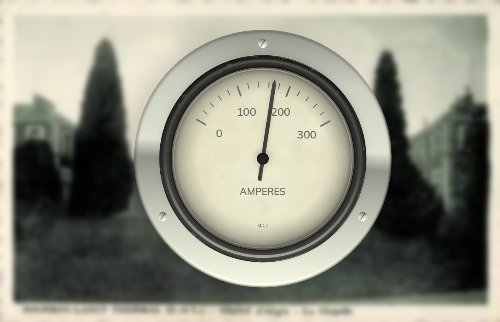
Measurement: 170 A
